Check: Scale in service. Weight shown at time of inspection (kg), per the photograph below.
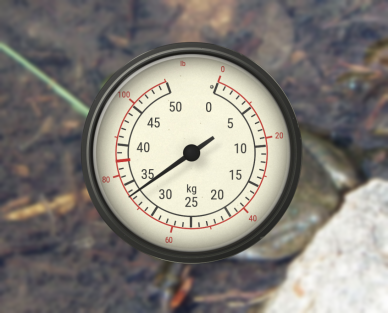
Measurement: 33.5 kg
